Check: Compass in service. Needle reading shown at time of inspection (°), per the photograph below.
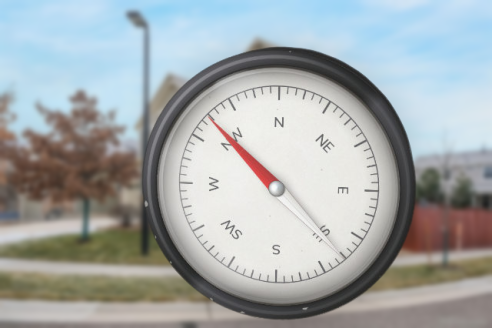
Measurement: 315 °
